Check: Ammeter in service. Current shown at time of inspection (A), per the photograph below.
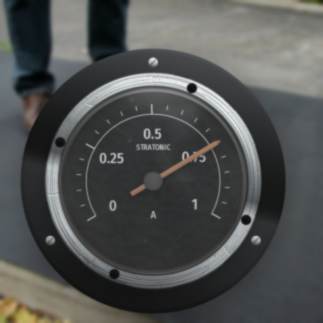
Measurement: 0.75 A
